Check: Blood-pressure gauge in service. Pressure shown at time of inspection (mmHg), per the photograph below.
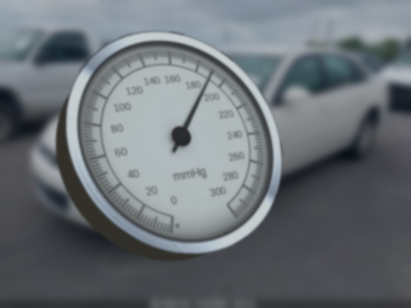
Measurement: 190 mmHg
